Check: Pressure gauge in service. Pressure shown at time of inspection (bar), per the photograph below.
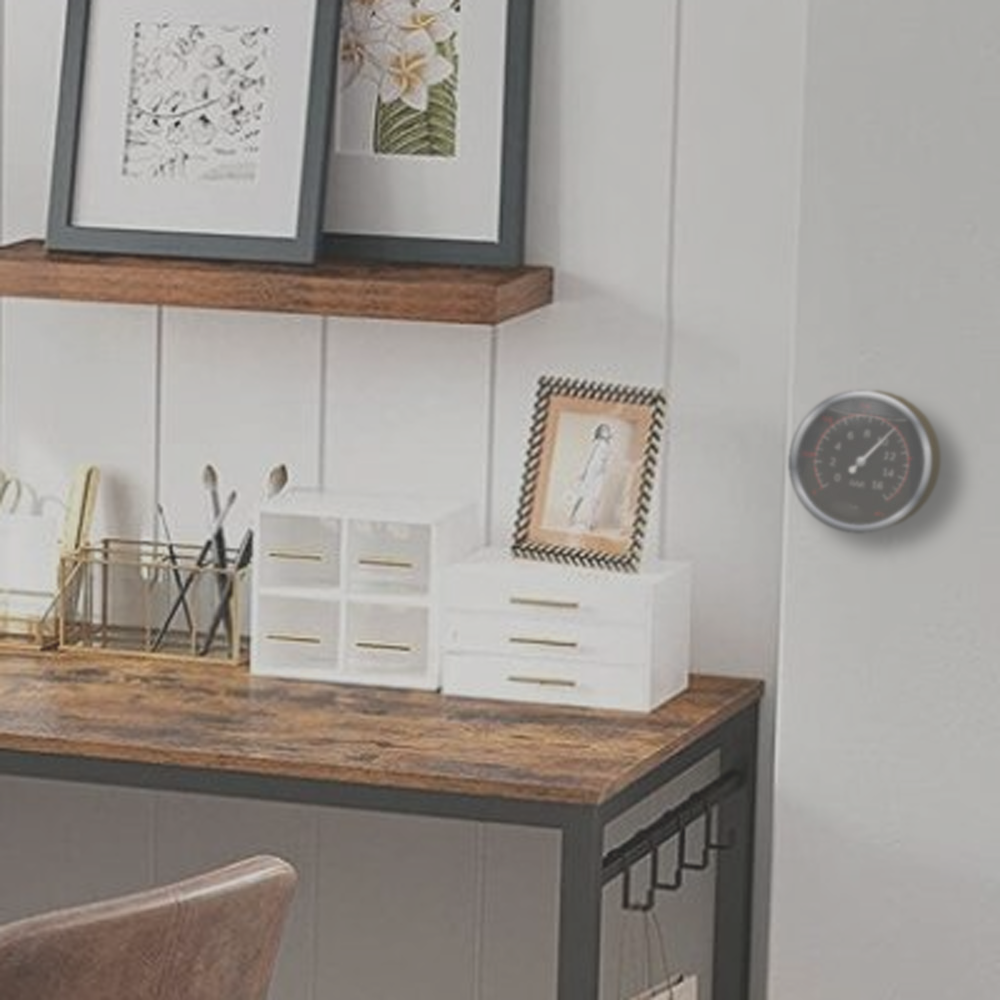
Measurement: 10 bar
